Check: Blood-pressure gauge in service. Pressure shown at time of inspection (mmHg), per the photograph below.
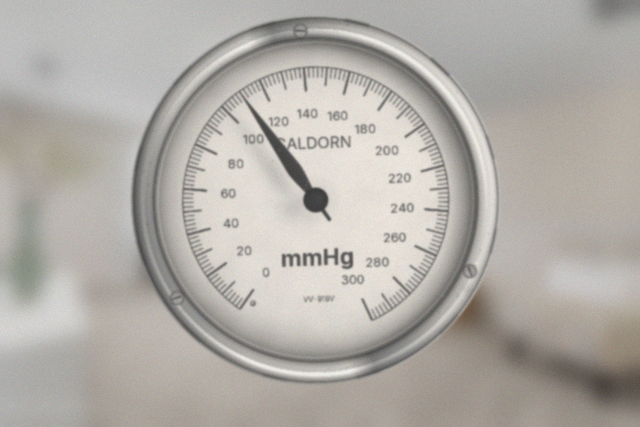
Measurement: 110 mmHg
